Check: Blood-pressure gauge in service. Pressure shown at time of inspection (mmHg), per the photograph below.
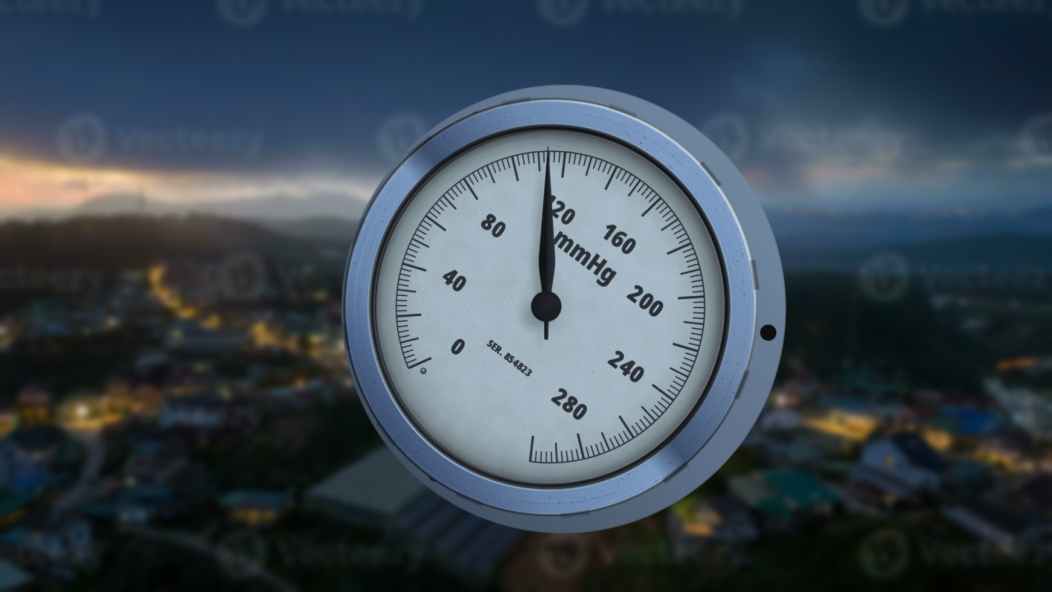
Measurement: 114 mmHg
